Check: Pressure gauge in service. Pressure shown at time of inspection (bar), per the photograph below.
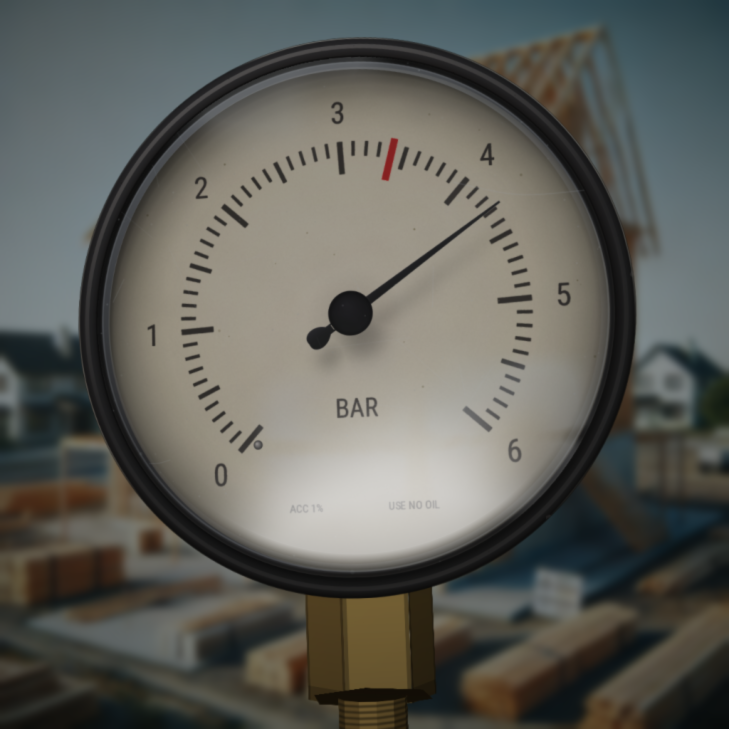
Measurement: 4.3 bar
